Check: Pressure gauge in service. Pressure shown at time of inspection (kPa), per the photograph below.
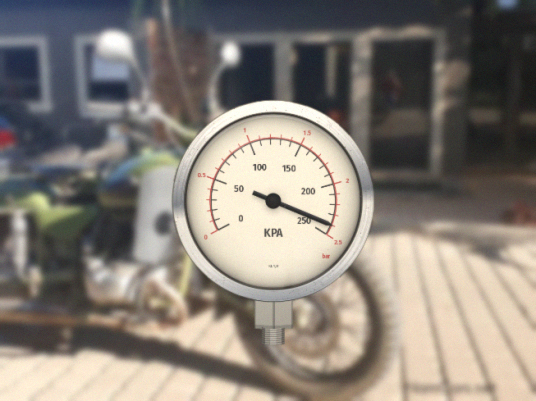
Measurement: 240 kPa
